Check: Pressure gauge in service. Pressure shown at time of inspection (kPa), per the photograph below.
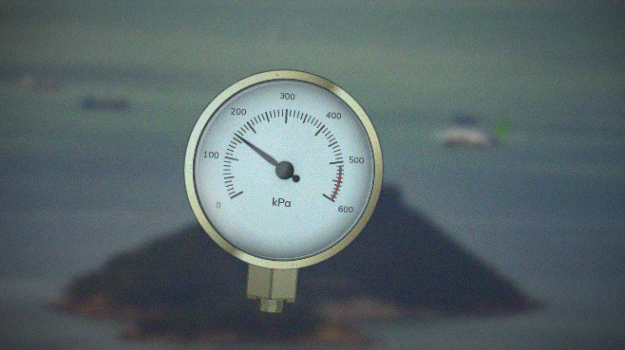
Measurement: 160 kPa
